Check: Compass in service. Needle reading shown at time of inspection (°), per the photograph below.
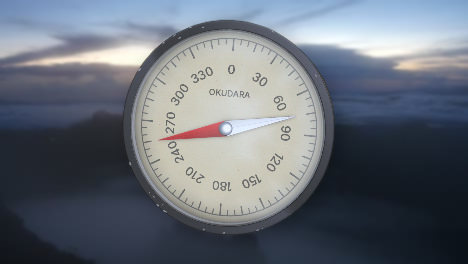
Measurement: 255 °
